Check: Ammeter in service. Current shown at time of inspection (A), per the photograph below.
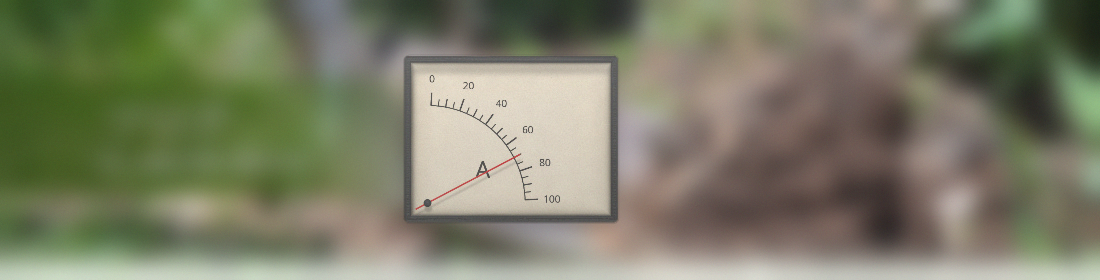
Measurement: 70 A
